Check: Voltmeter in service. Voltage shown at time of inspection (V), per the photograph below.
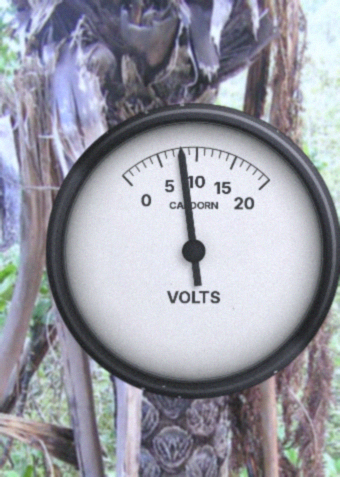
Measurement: 8 V
